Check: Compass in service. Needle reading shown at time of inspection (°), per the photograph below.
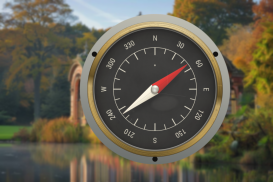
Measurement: 52.5 °
